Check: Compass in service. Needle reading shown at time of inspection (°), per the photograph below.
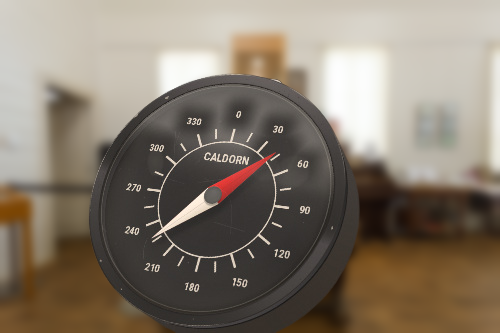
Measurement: 45 °
